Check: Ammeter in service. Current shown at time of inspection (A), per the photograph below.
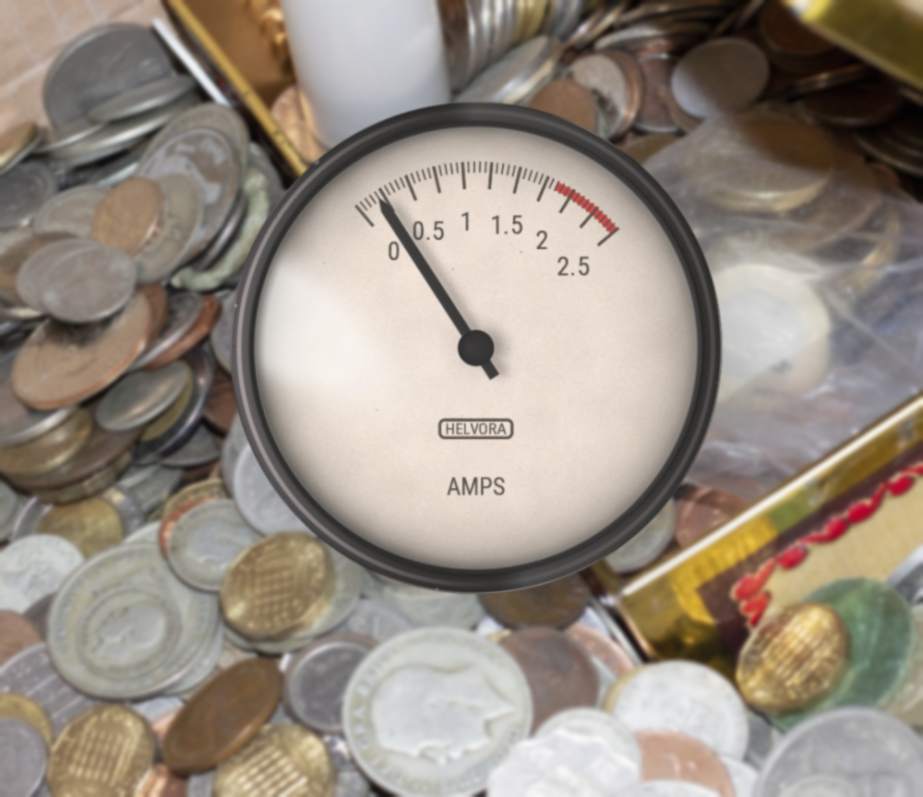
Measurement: 0.2 A
